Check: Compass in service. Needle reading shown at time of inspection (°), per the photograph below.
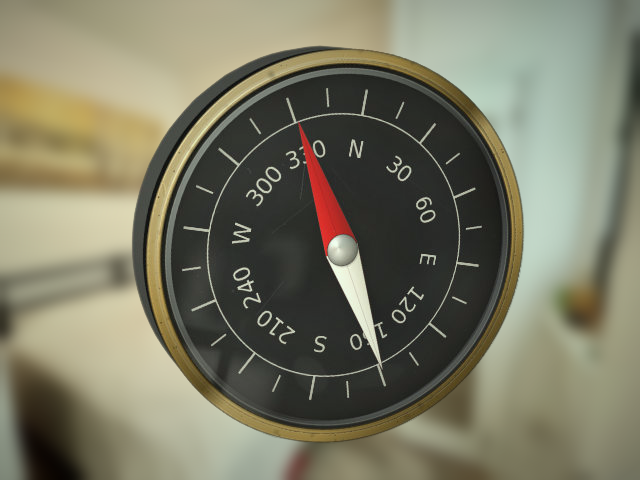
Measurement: 330 °
